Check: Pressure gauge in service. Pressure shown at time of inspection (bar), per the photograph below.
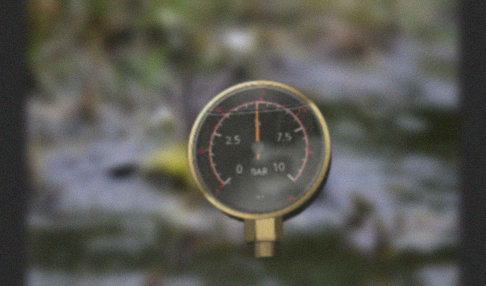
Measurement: 5 bar
